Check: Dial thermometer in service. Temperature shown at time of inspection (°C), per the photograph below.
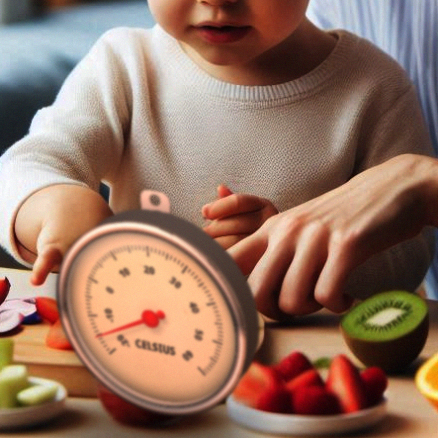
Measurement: -15 °C
